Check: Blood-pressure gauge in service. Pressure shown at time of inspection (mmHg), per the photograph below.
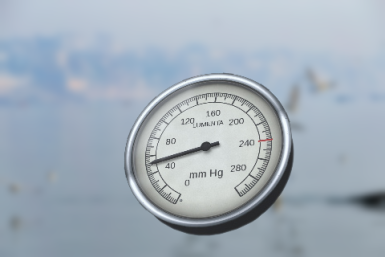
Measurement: 50 mmHg
